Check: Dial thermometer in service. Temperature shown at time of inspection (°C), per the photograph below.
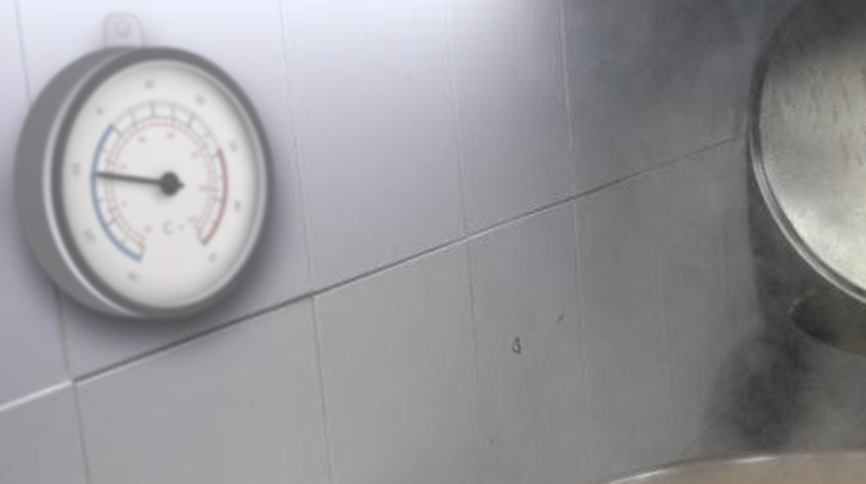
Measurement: -10 °C
